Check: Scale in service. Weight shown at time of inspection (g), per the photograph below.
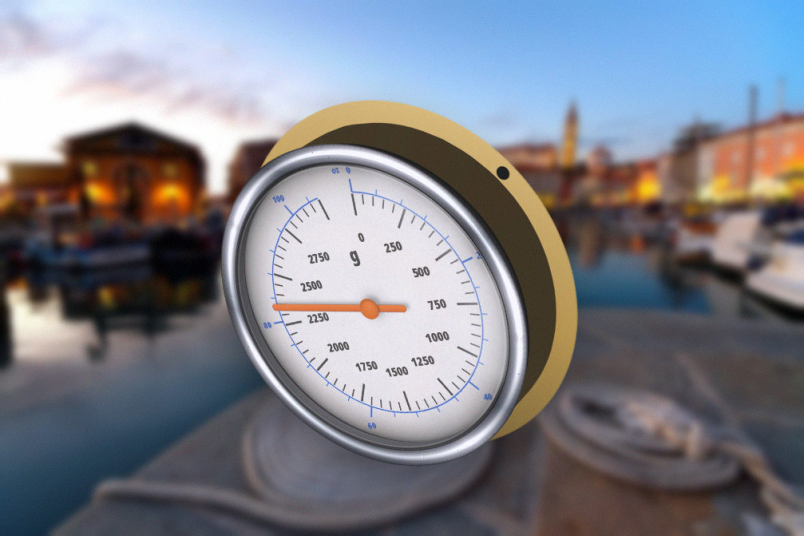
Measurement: 2350 g
